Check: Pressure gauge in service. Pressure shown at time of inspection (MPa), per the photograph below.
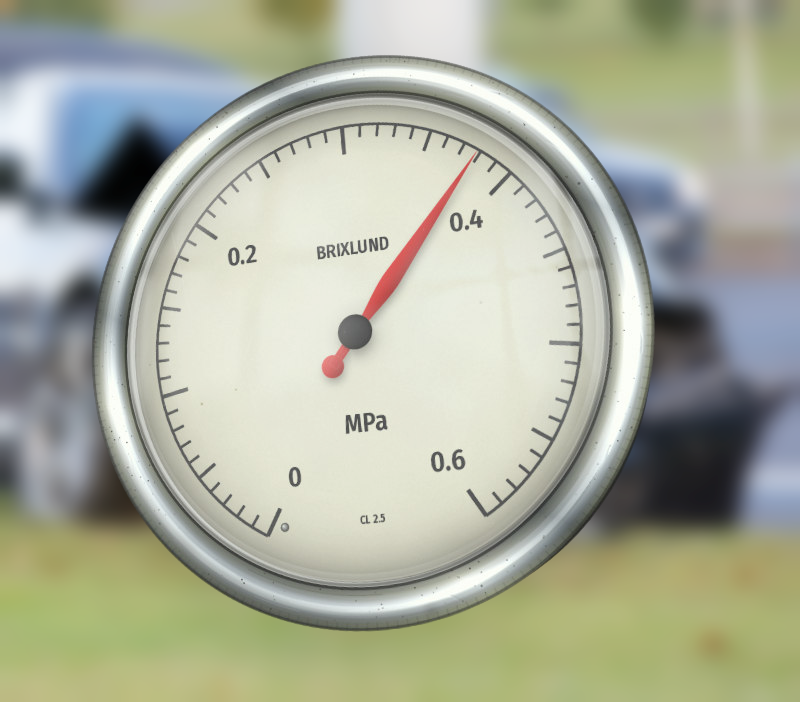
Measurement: 0.38 MPa
